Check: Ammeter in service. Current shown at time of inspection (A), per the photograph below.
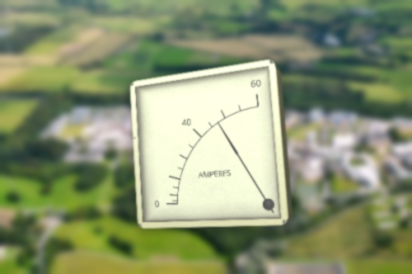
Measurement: 47.5 A
